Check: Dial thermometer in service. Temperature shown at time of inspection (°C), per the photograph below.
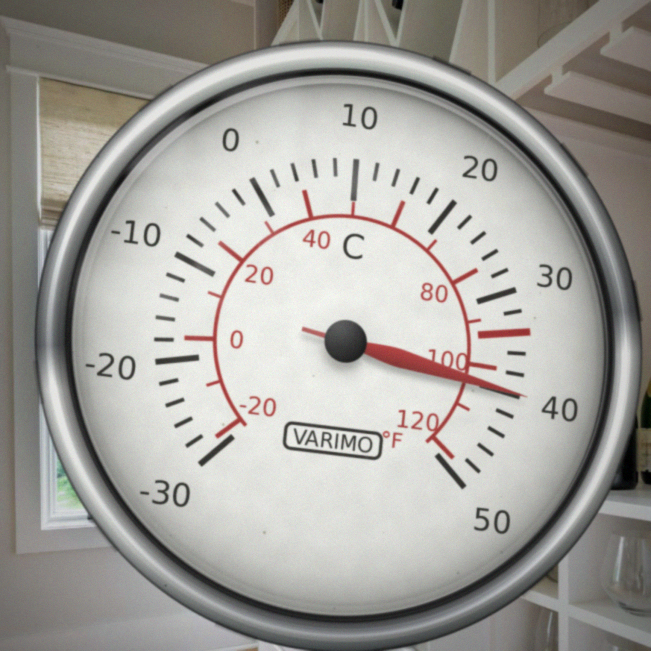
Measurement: 40 °C
